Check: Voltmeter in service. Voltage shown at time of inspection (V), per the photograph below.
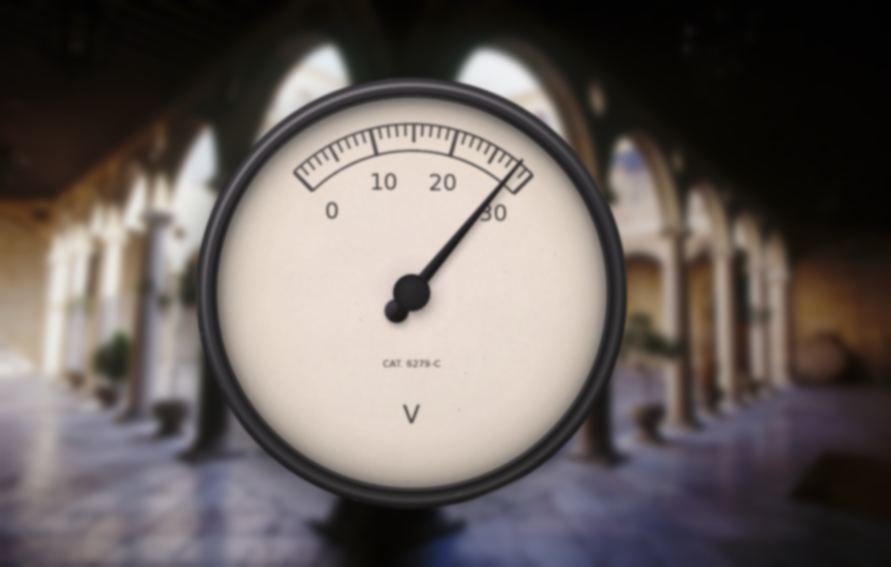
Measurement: 28 V
